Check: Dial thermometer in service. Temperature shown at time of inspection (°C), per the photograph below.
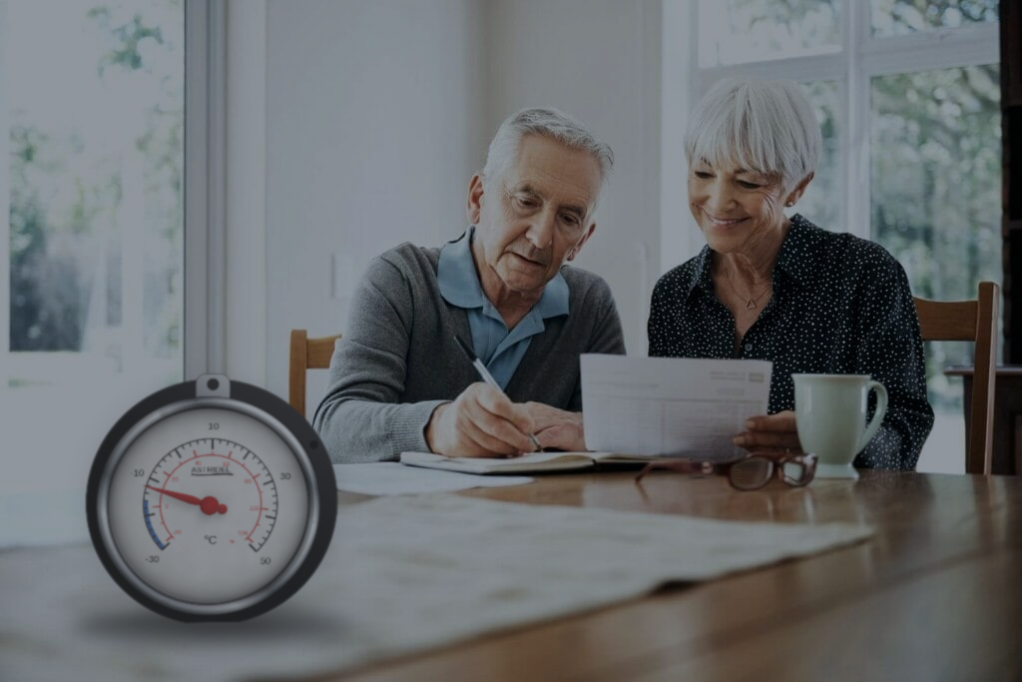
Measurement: -12 °C
